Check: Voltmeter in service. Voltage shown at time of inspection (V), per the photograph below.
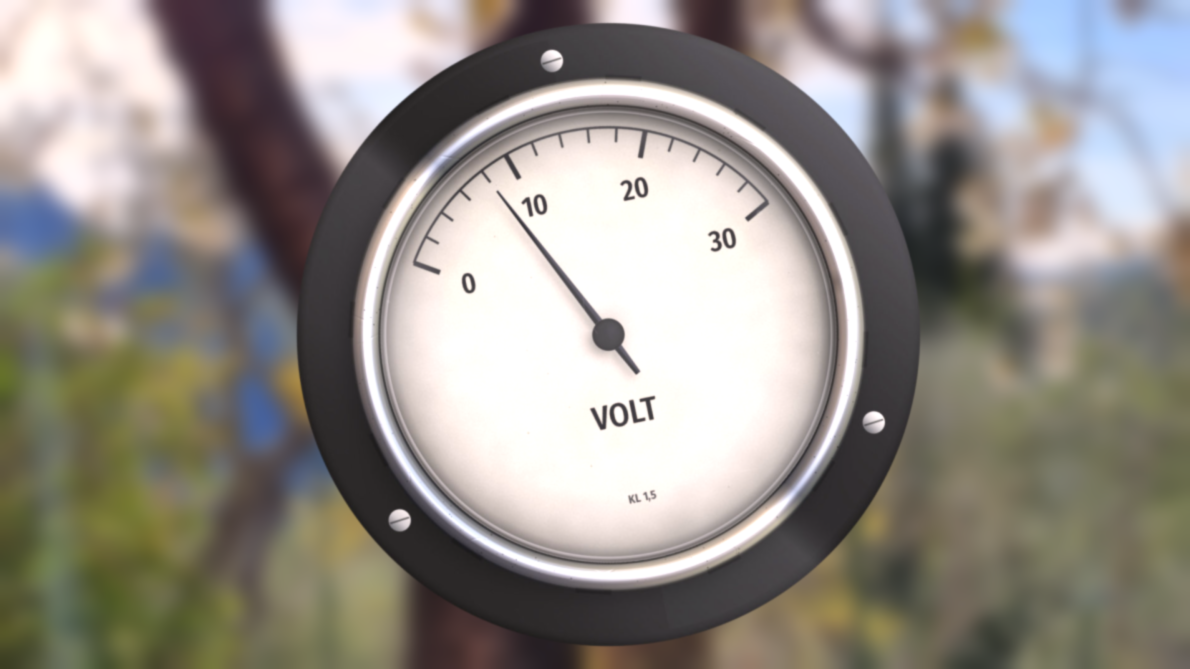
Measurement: 8 V
